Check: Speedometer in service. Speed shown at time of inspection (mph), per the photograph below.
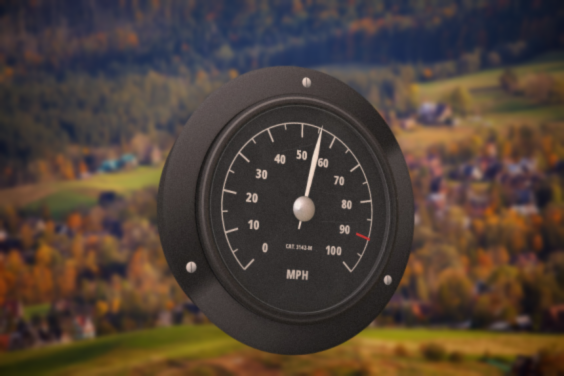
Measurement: 55 mph
